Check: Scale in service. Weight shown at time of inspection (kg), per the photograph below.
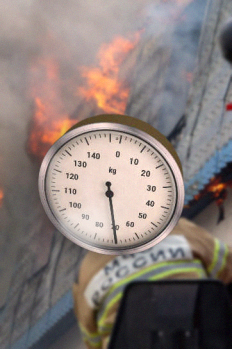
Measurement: 70 kg
